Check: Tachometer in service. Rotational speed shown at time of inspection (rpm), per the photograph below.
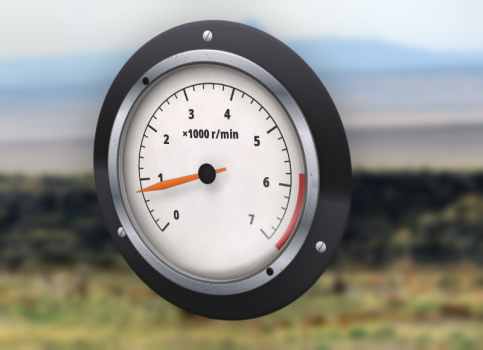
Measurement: 800 rpm
